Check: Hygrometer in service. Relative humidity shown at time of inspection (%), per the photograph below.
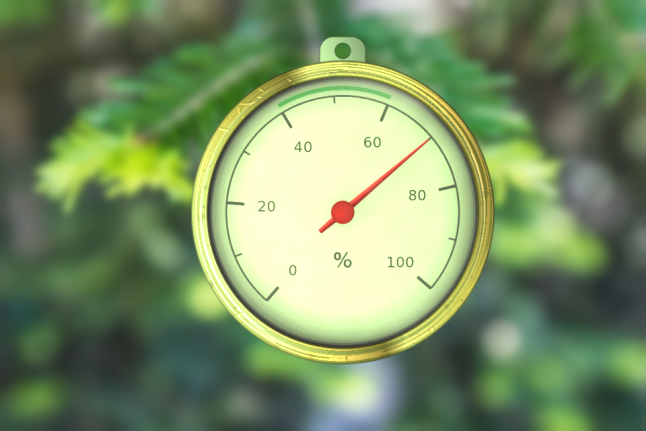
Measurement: 70 %
